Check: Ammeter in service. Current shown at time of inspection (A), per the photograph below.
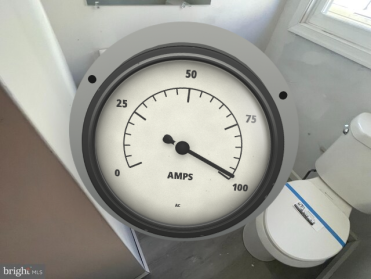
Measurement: 97.5 A
